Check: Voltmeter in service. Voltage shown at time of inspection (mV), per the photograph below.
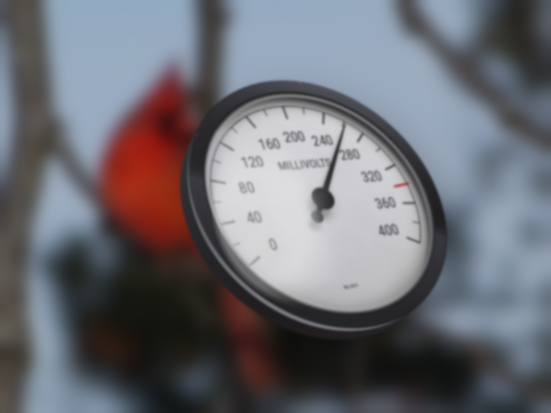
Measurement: 260 mV
